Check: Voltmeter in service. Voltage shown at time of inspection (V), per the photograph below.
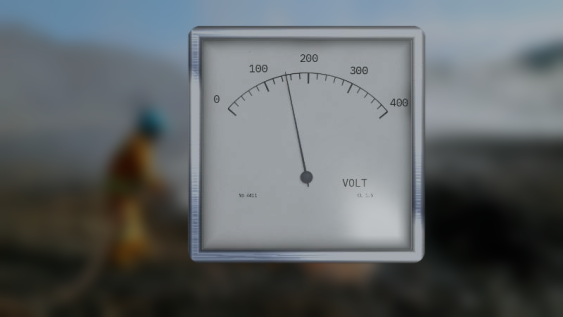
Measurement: 150 V
